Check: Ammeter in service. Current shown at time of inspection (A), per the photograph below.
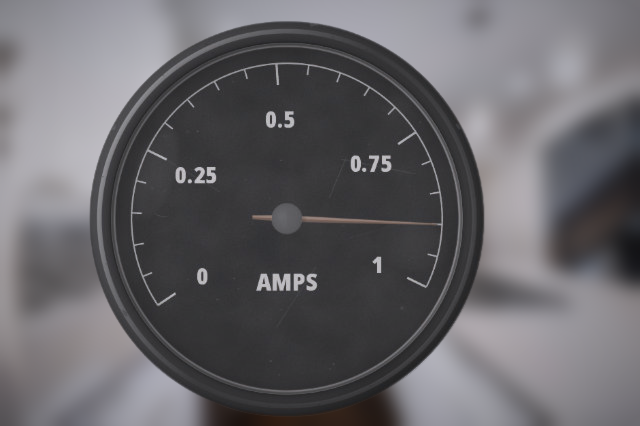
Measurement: 0.9 A
